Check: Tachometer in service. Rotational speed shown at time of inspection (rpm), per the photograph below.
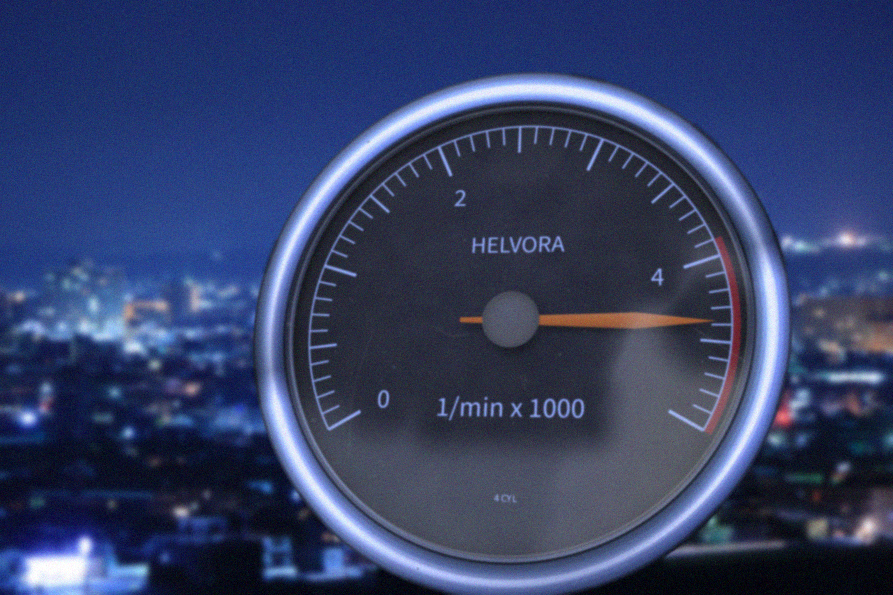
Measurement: 4400 rpm
